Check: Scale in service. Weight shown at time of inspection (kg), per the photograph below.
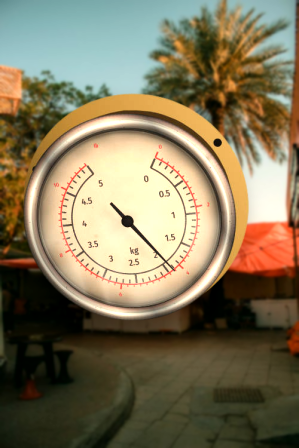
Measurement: 1.9 kg
